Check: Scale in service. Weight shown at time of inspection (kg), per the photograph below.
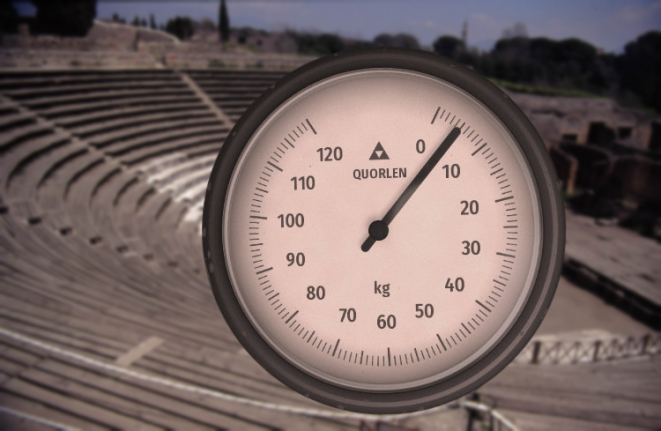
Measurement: 5 kg
